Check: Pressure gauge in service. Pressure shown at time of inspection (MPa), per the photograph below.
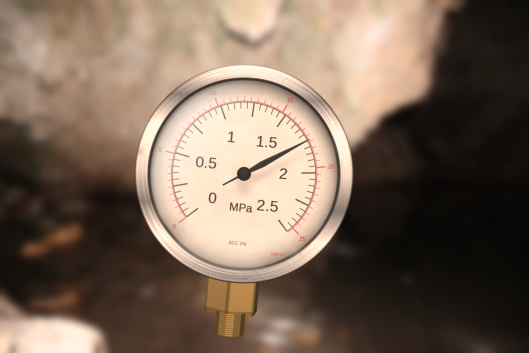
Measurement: 1.75 MPa
